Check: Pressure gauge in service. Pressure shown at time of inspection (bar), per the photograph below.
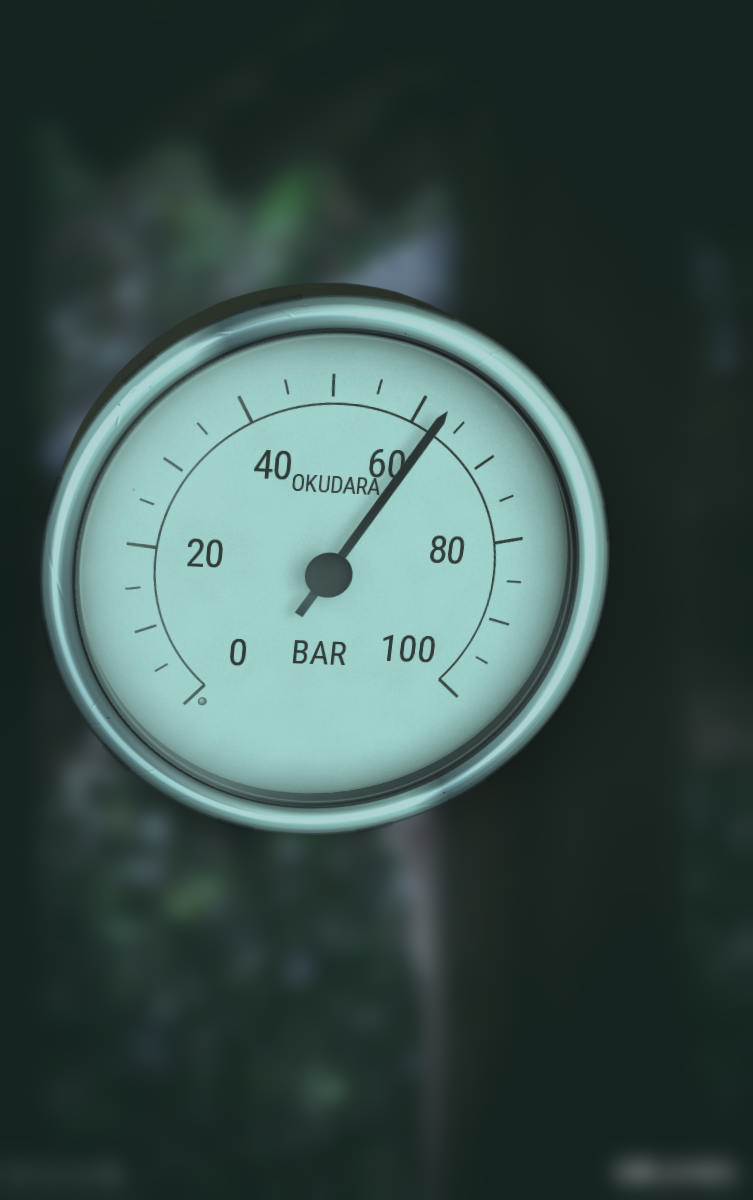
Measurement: 62.5 bar
